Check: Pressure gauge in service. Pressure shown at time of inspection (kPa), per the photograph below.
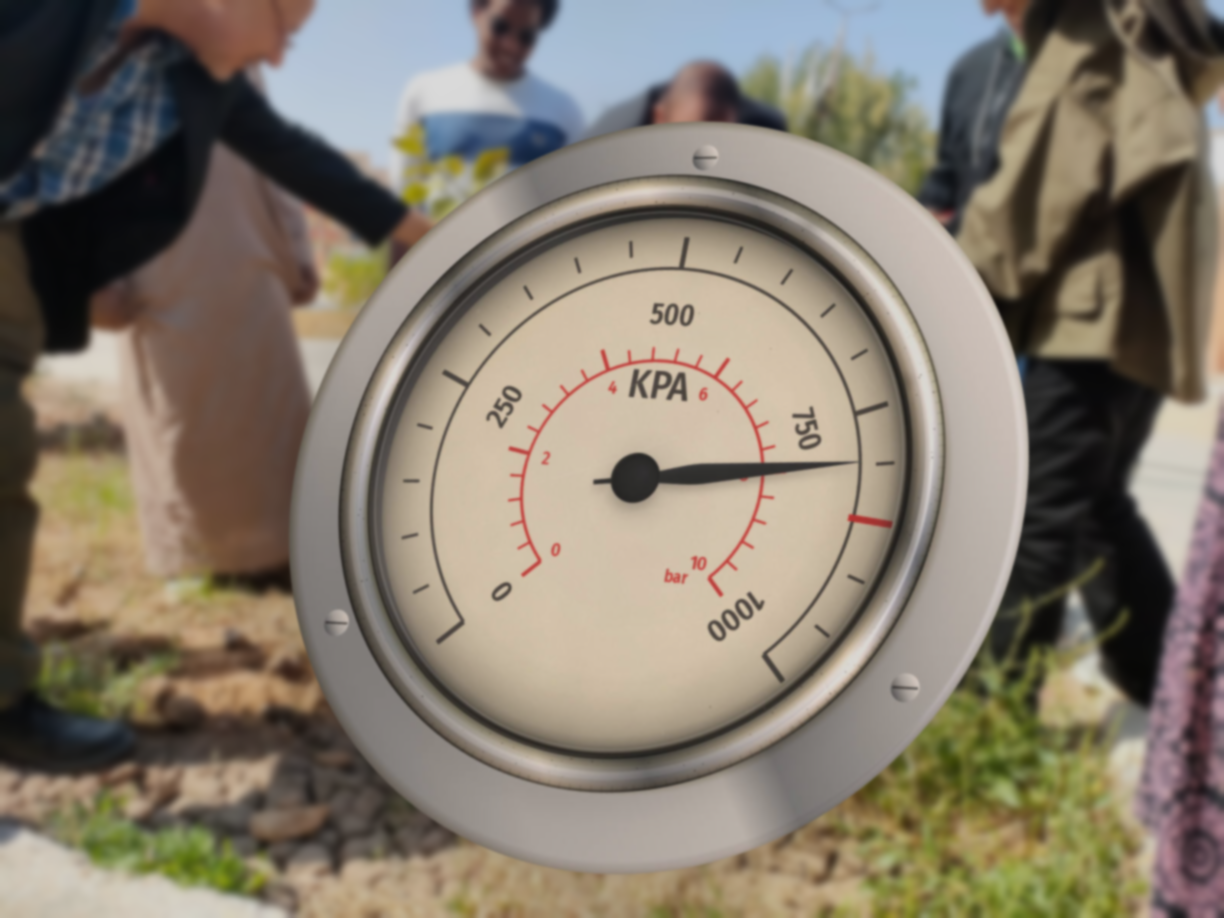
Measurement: 800 kPa
